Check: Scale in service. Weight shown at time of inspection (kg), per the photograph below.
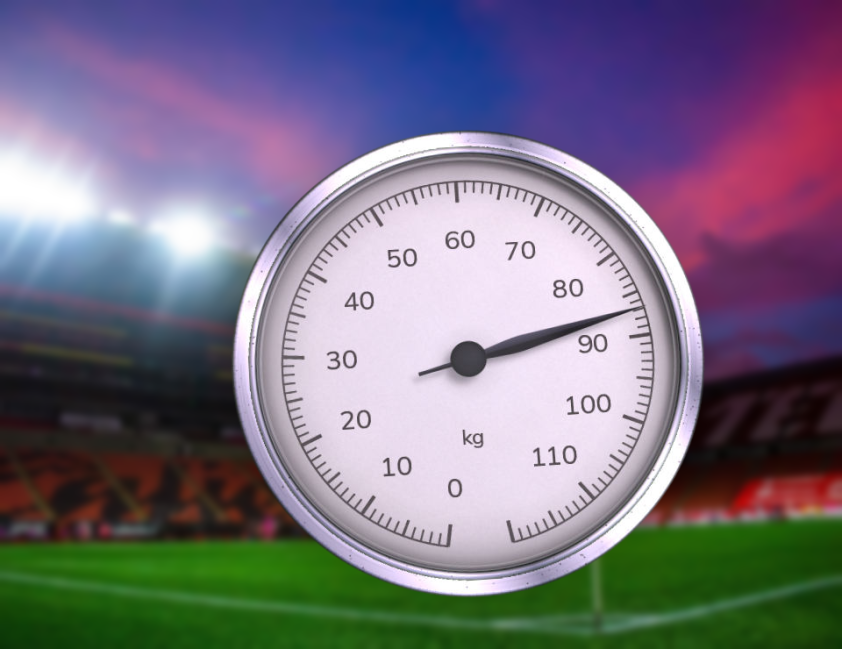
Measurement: 87 kg
